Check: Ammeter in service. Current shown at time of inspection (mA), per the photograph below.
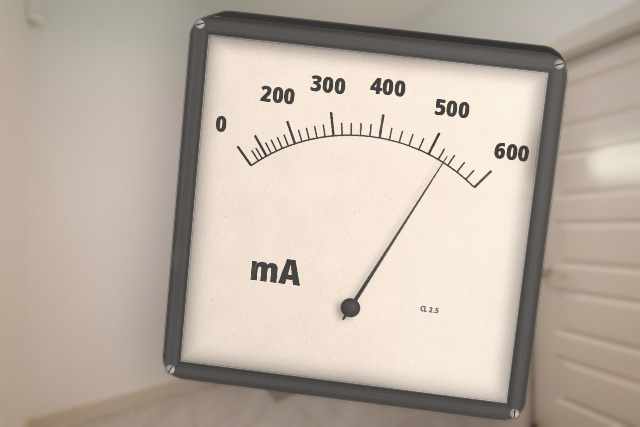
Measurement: 530 mA
